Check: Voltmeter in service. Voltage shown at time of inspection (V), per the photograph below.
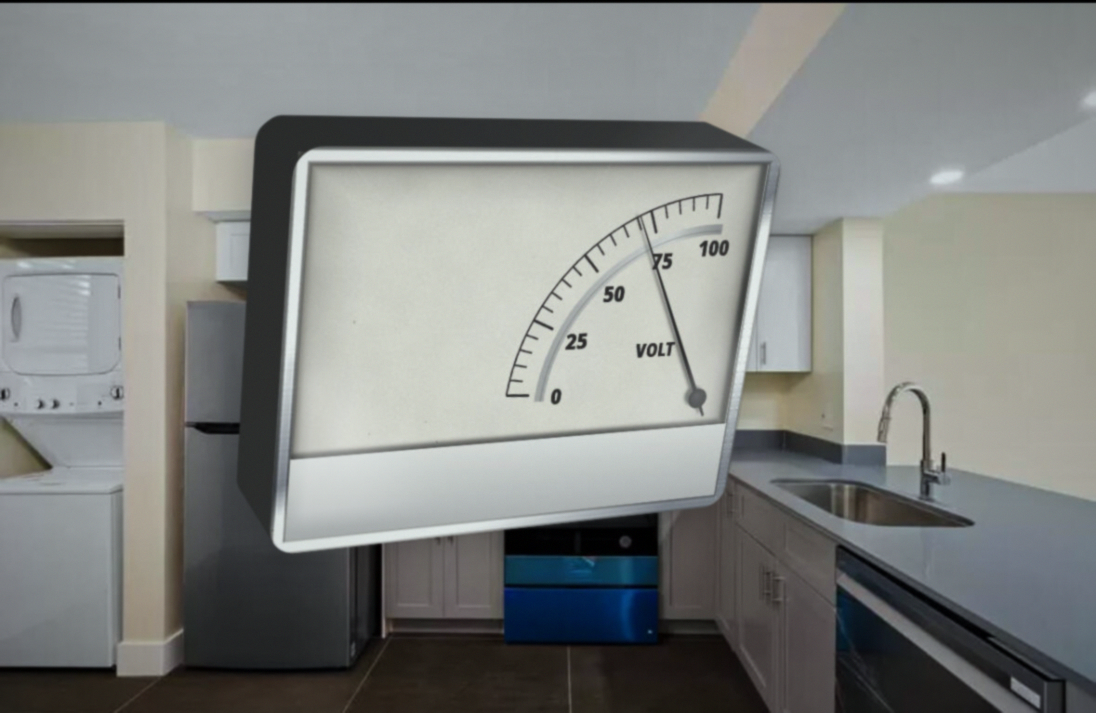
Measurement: 70 V
